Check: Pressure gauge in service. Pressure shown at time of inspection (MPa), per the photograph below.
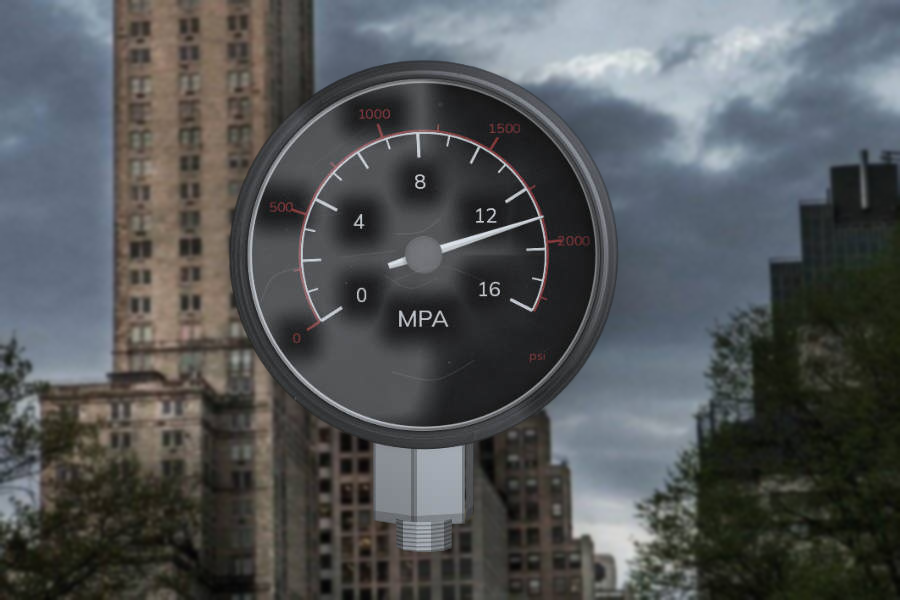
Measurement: 13 MPa
